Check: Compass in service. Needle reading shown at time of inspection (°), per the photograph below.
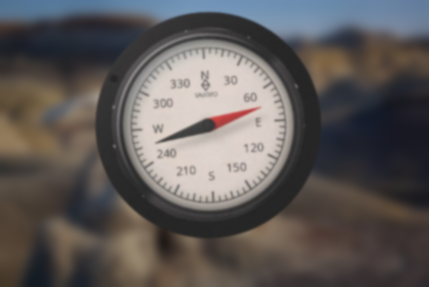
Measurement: 75 °
